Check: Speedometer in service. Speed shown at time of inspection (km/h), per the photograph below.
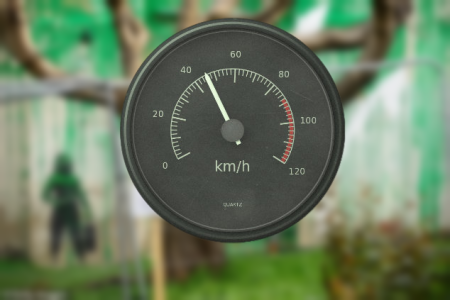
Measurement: 46 km/h
